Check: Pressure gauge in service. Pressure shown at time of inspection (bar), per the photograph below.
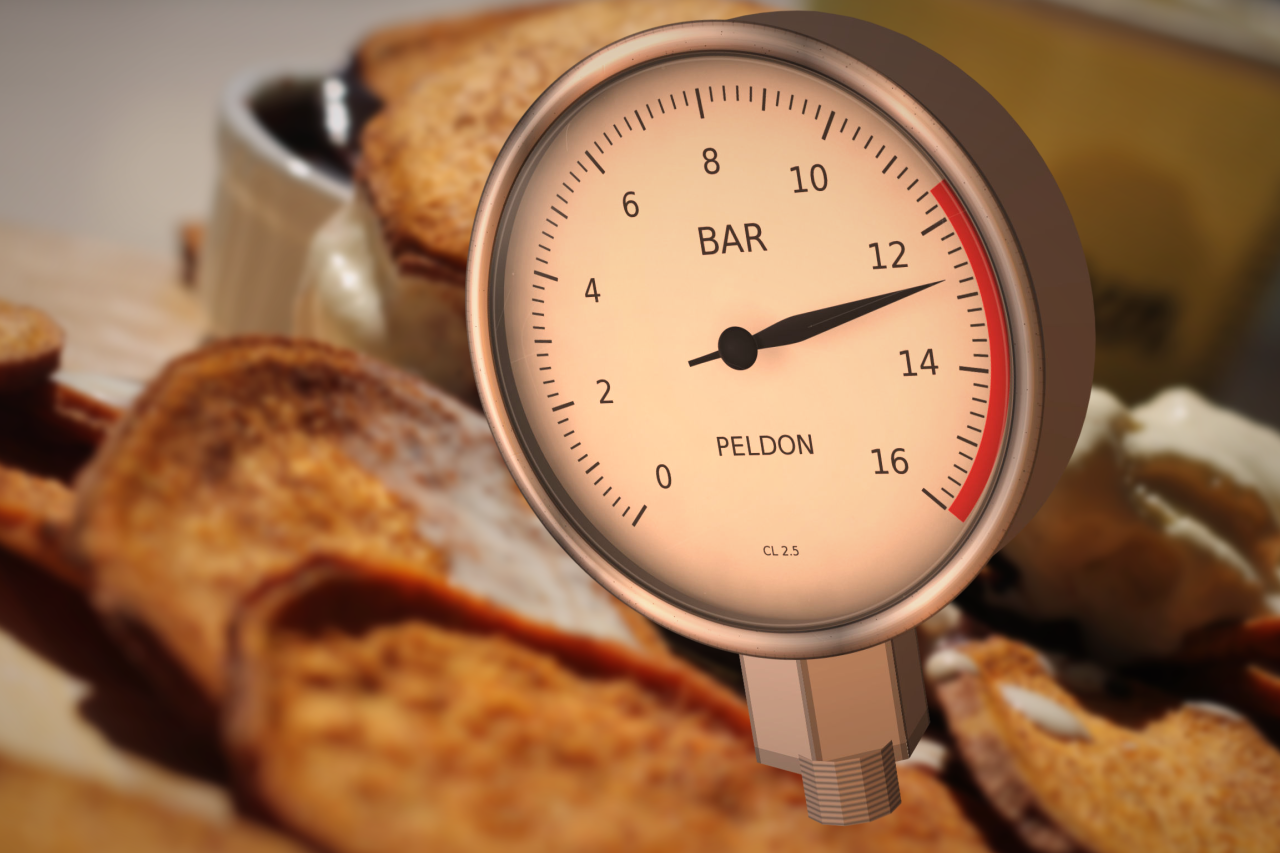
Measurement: 12.7 bar
